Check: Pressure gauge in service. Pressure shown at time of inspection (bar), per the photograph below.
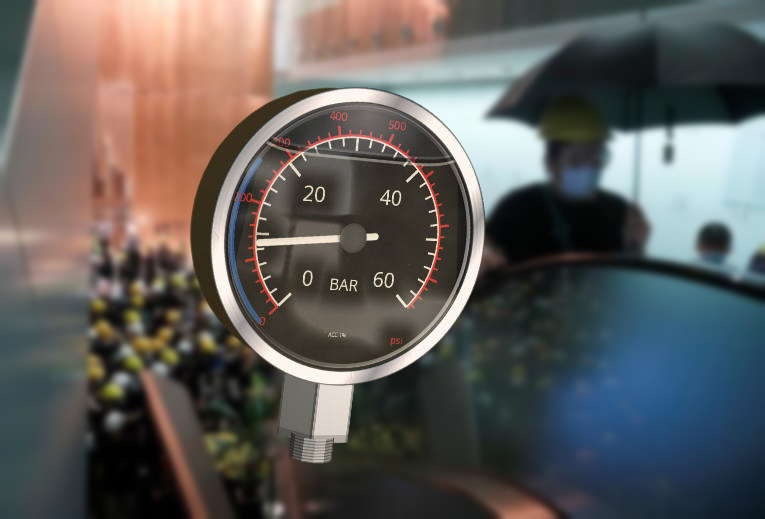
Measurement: 9 bar
